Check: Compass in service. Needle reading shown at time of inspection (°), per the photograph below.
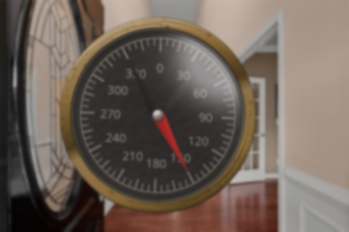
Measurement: 150 °
